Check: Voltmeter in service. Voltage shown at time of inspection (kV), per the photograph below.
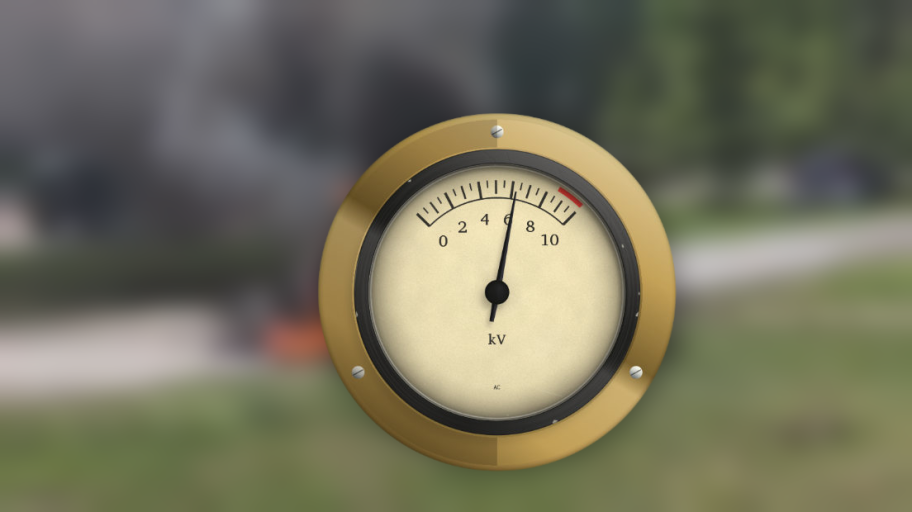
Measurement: 6.25 kV
